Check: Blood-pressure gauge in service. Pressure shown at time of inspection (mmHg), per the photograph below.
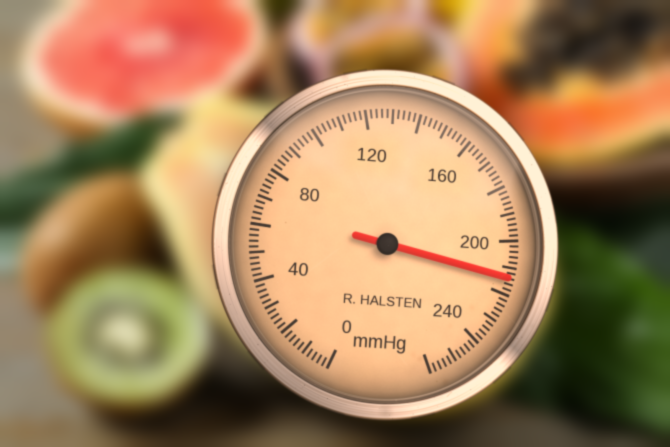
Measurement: 214 mmHg
